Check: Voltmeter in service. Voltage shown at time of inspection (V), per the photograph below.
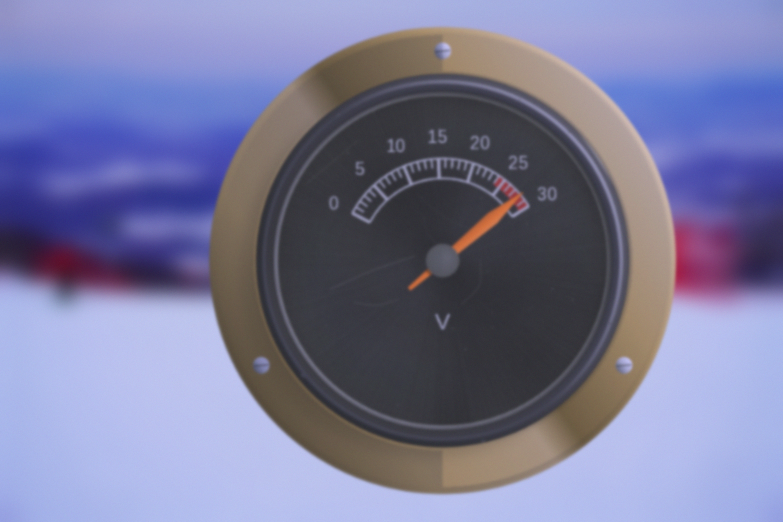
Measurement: 28 V
